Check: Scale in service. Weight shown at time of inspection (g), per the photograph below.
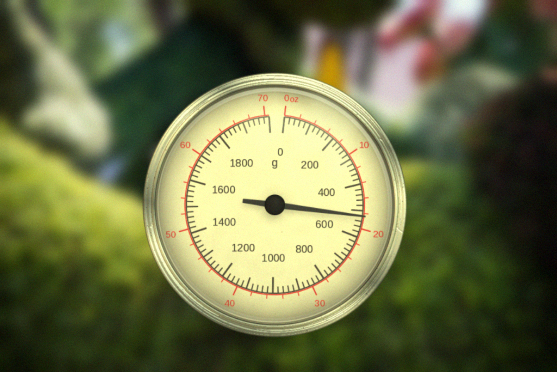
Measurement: 520 g
